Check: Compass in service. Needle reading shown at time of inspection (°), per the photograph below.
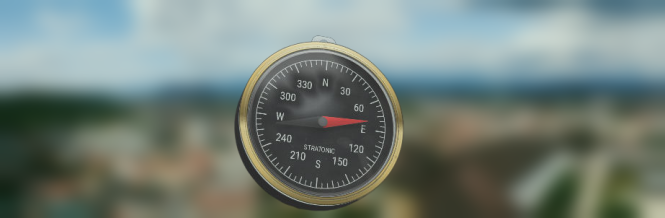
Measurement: 80 °
